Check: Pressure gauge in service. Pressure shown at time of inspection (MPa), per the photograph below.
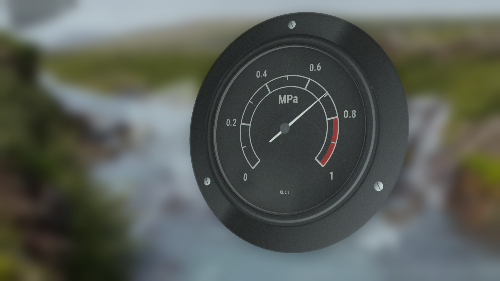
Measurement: 0.7 MPa
